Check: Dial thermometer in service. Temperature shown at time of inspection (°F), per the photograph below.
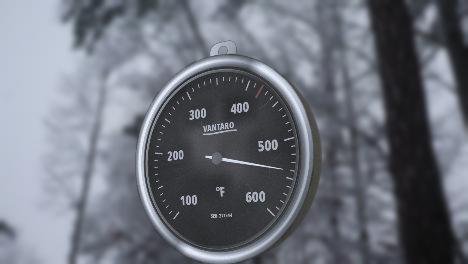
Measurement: 540 °F
